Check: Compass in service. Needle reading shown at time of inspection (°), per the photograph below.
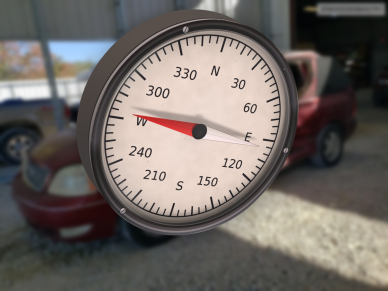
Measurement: 275 °
